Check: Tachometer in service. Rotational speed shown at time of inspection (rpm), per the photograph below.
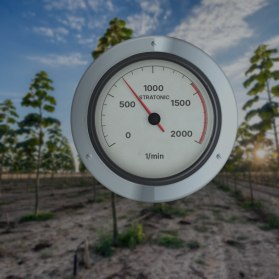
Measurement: 700 rpm
